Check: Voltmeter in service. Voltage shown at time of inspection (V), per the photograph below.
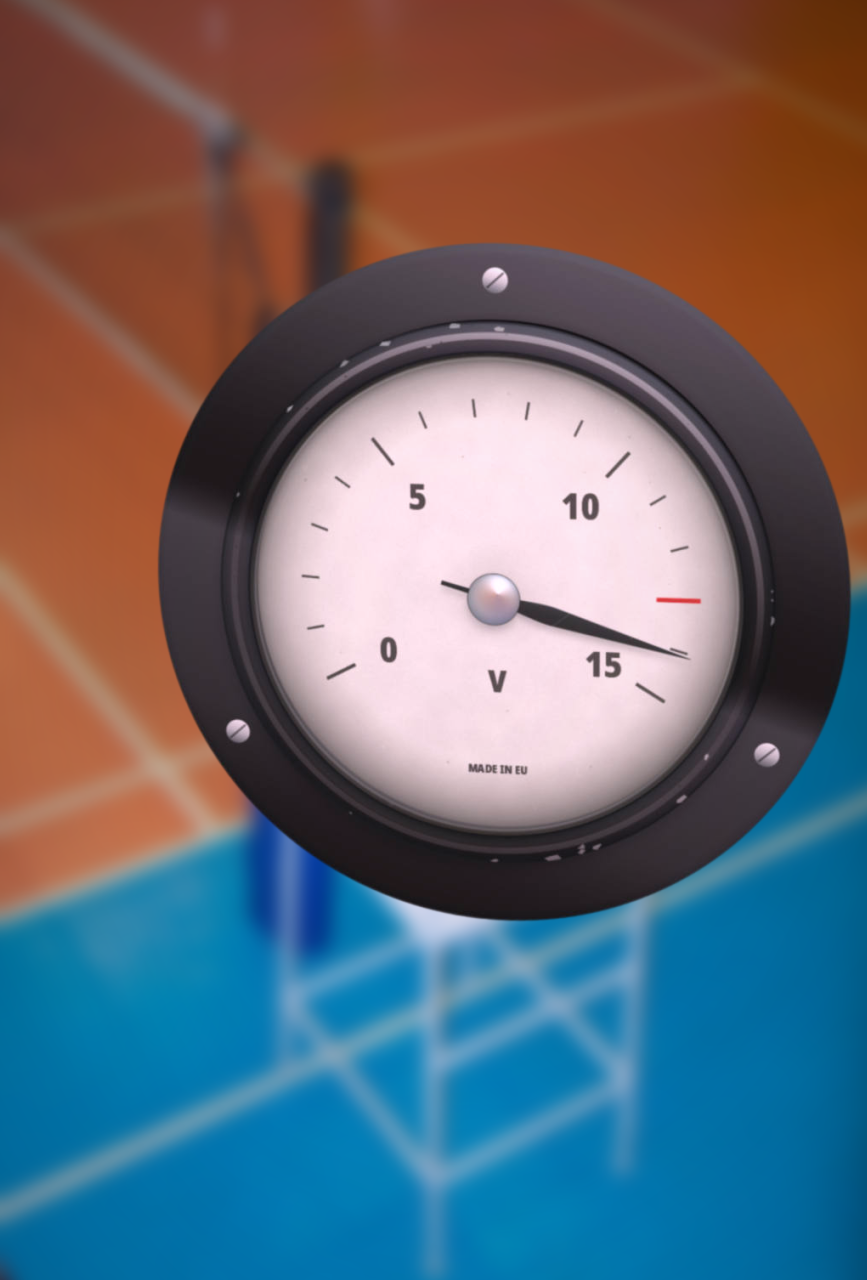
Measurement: 14 V
